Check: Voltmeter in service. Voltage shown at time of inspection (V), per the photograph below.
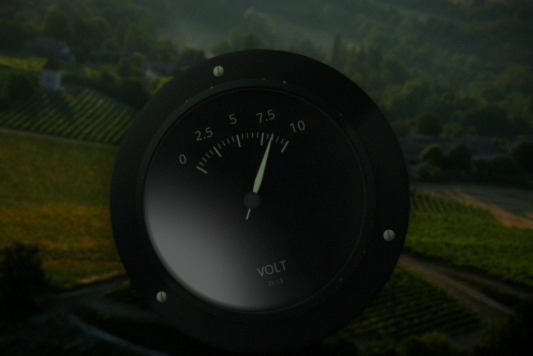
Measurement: 8.5 V
